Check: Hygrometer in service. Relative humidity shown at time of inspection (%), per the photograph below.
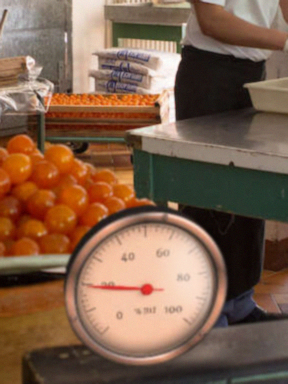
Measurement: 20 %
